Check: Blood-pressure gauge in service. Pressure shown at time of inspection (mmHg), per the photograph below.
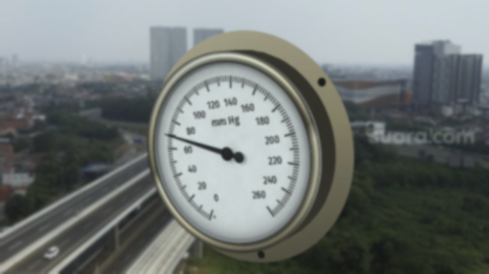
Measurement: 70 mmHg
